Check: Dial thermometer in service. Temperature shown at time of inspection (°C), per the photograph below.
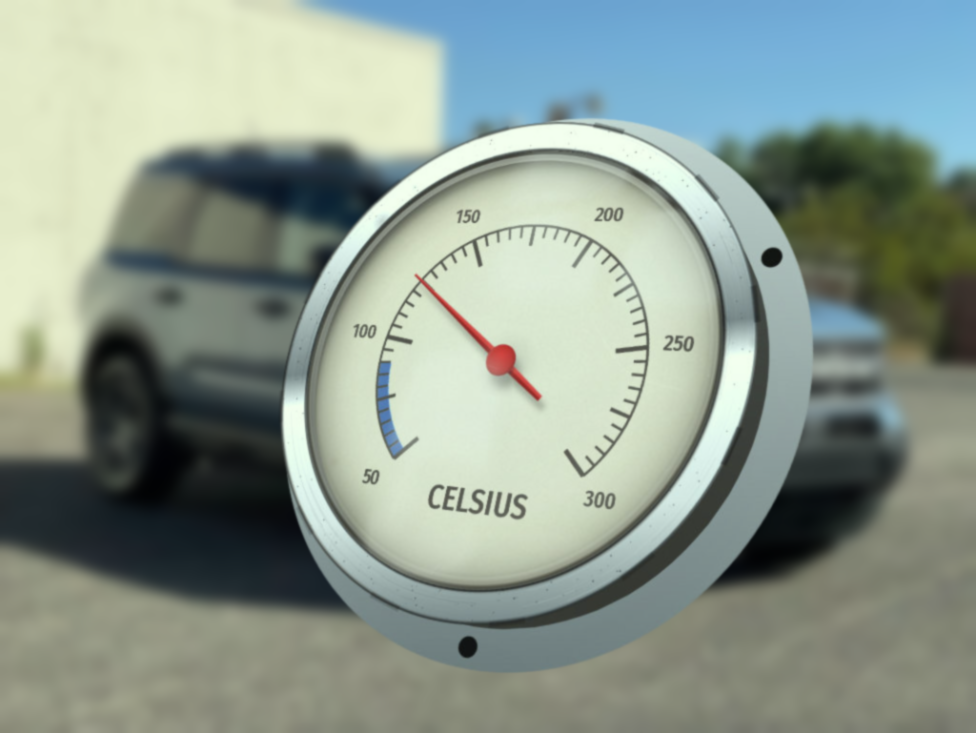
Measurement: 125 °C
